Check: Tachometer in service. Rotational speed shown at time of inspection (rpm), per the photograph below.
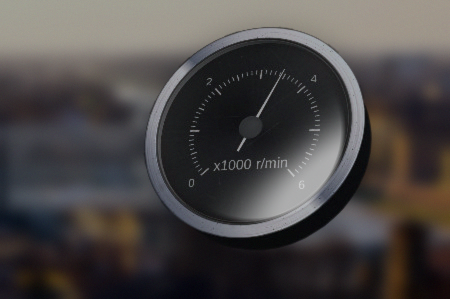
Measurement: 3500 rpm
